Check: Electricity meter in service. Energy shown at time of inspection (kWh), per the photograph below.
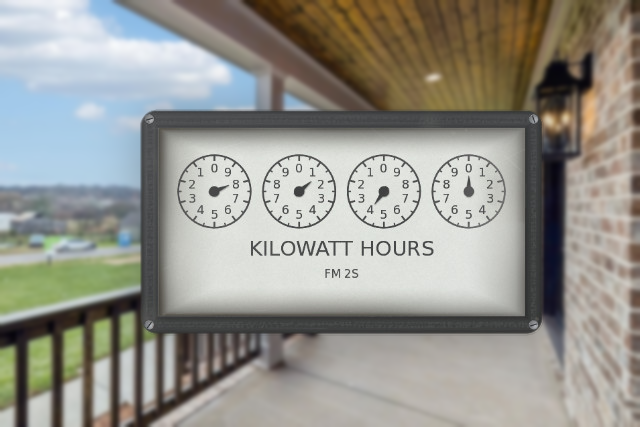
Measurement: 8140 kWh
